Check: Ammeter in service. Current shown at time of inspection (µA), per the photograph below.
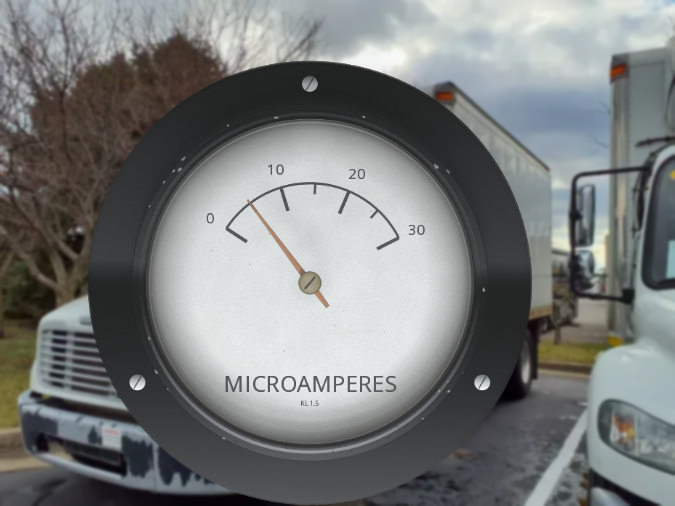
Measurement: 5 µA
